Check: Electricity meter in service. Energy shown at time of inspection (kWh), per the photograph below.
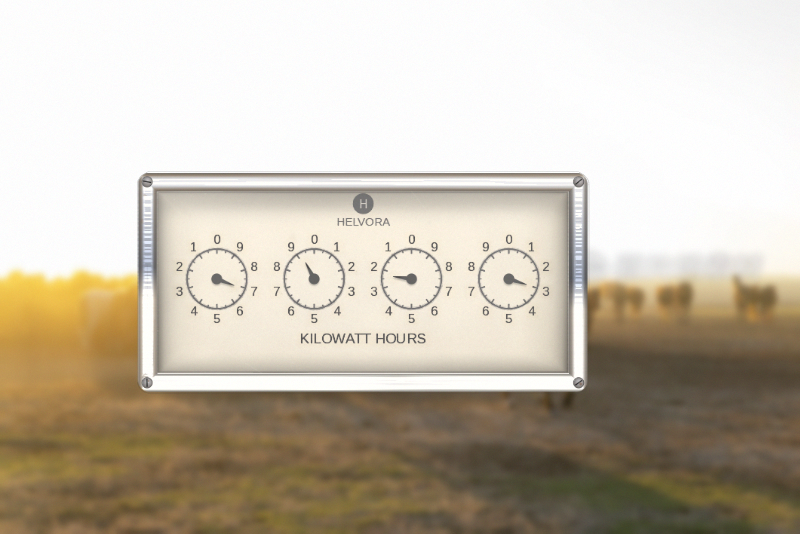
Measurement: 6923 kWh
